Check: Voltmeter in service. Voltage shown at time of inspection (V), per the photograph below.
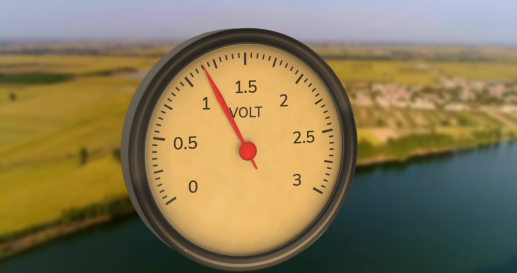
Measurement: 1.15 V
